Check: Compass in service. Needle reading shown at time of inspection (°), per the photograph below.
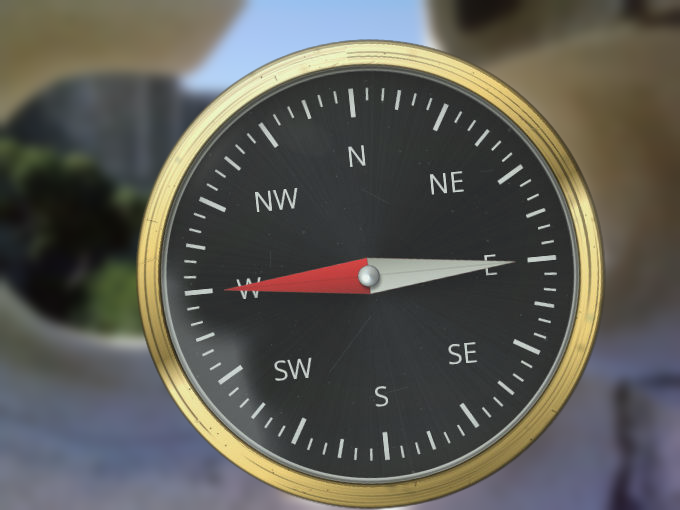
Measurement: 270 °
